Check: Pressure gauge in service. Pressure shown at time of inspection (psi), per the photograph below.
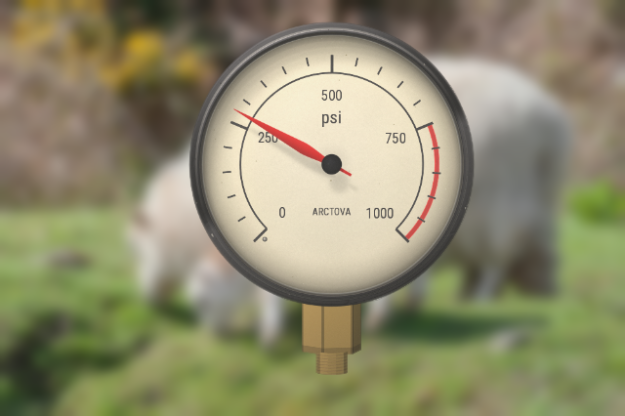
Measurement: 275 psi
